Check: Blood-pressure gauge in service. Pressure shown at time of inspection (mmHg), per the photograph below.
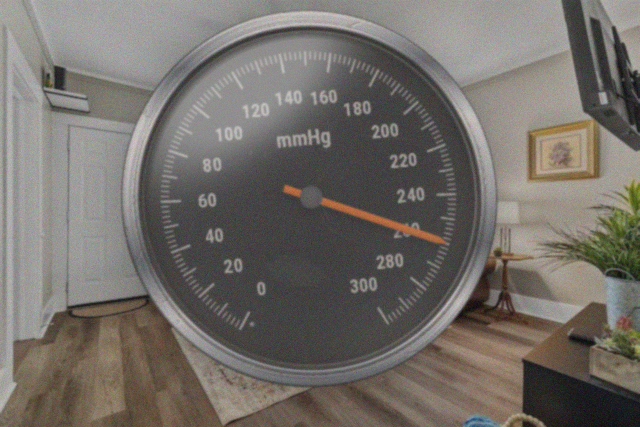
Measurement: 260 mmHg
